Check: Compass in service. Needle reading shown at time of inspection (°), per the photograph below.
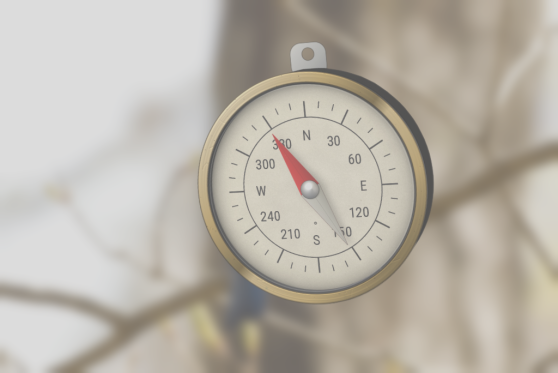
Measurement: 330 °
